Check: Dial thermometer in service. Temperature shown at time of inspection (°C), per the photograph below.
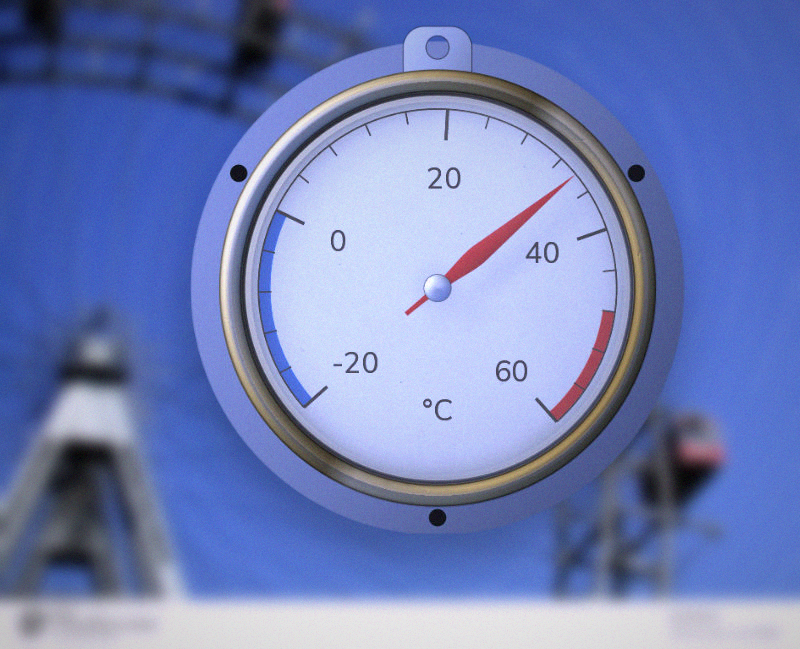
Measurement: 34 °C
